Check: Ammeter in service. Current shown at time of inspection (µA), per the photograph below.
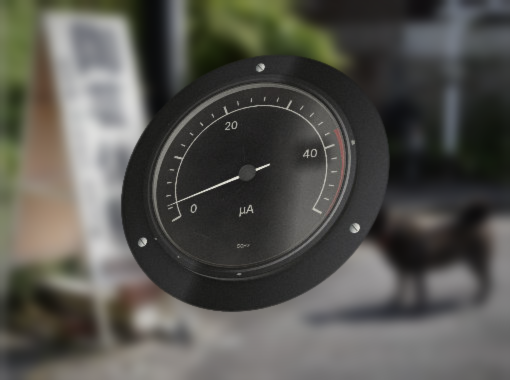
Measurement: 2 µA
